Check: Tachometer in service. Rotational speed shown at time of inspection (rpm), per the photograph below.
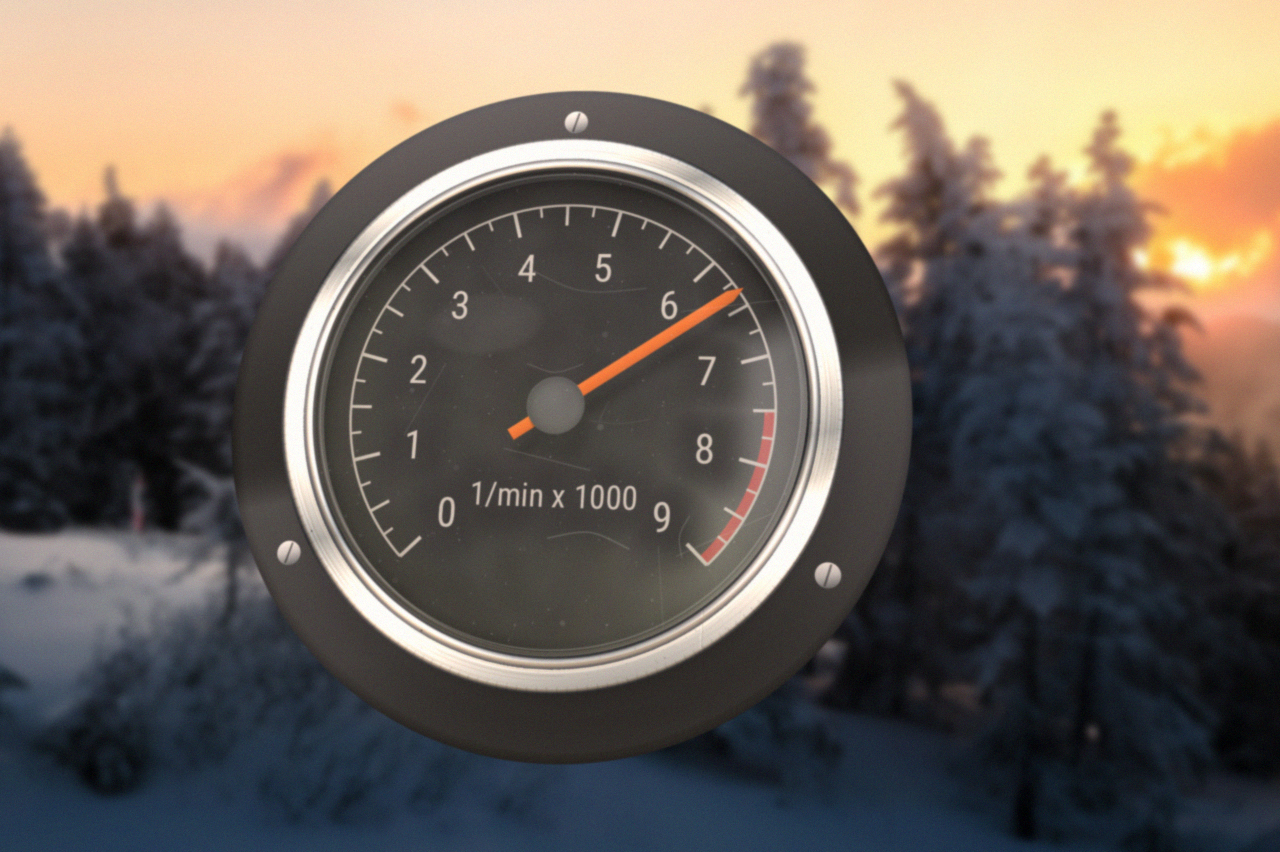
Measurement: 6375 rpm
